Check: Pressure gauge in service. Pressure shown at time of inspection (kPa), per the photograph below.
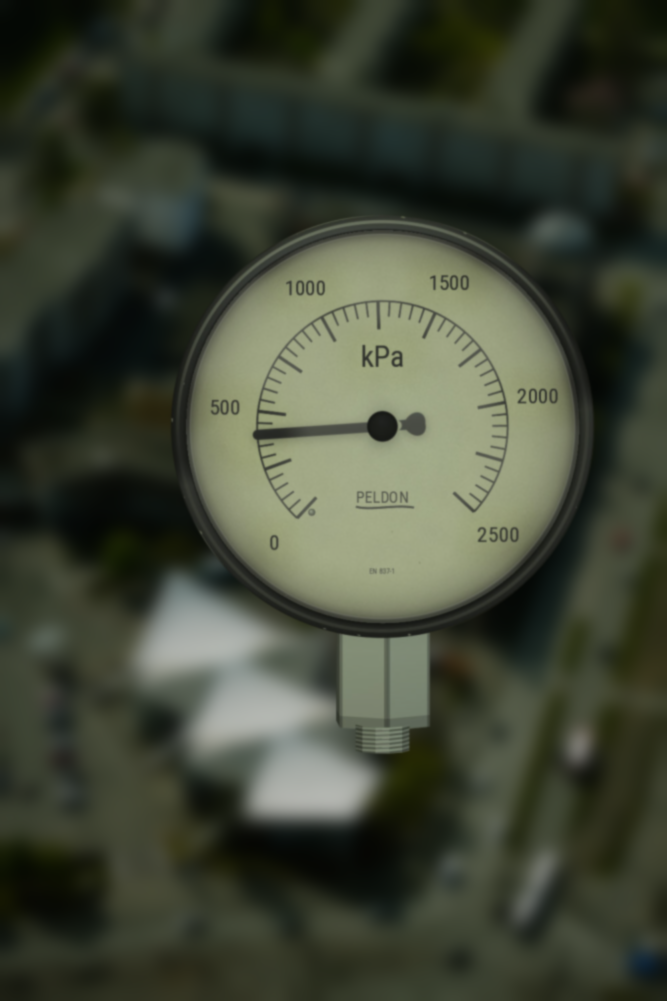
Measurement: 400 kPa
